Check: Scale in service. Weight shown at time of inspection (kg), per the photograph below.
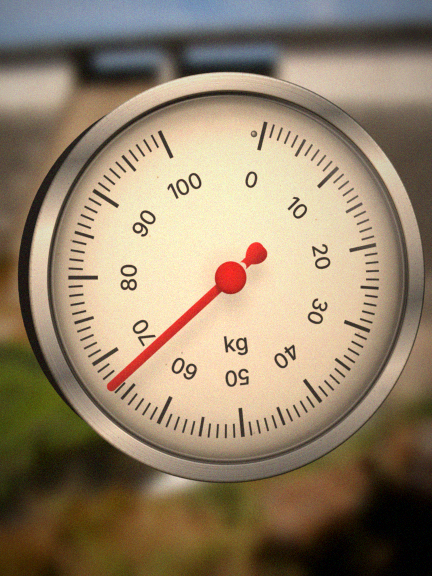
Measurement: 67 kg
